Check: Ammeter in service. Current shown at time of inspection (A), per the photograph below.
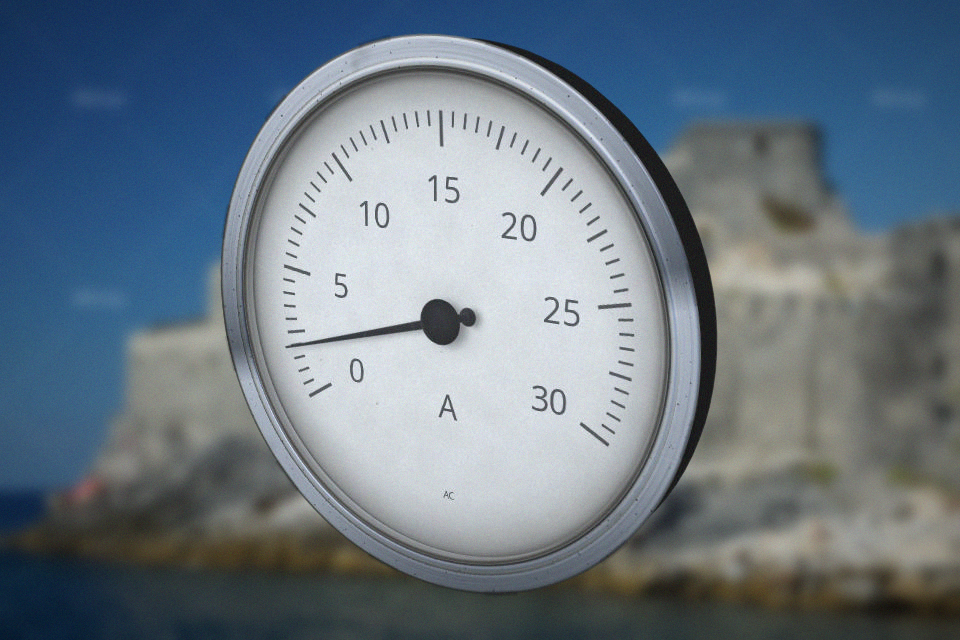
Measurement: 2 A
